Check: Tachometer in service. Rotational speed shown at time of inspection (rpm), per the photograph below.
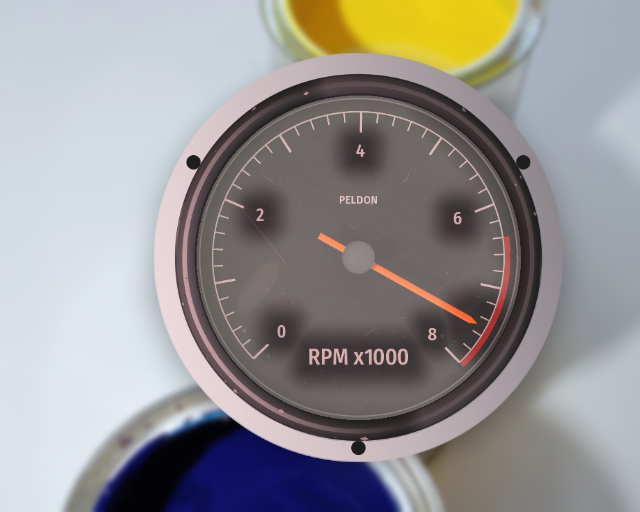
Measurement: 7500 rpm
